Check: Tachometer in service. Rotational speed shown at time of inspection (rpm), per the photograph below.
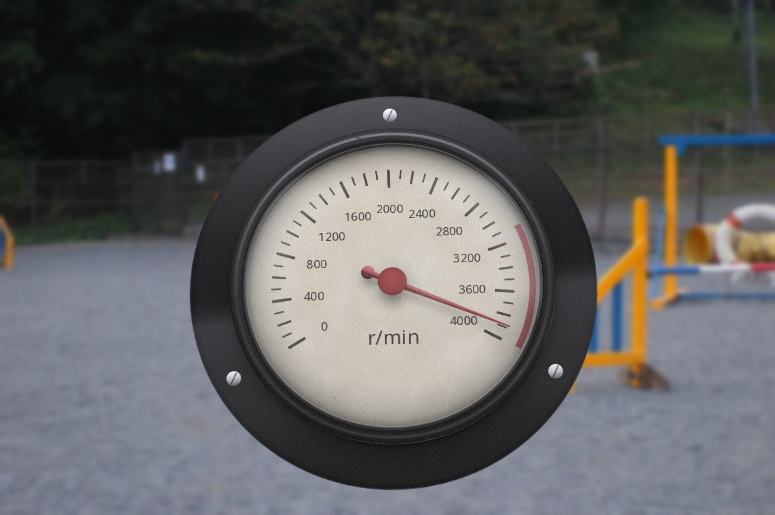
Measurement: 3900 rpm
